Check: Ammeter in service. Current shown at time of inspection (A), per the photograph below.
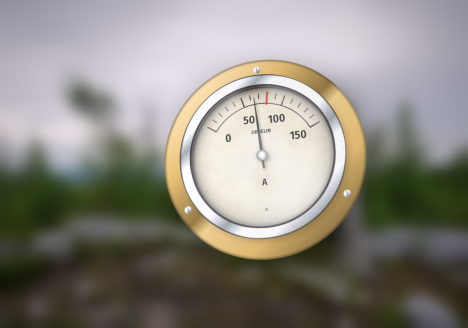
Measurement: 65 A
